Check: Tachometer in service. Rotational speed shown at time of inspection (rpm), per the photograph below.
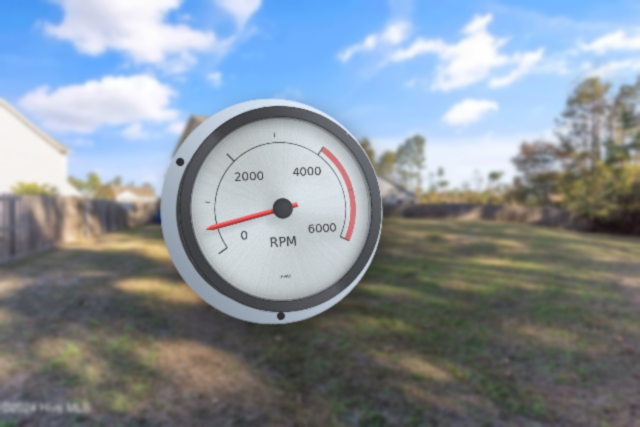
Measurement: 500 rpm
